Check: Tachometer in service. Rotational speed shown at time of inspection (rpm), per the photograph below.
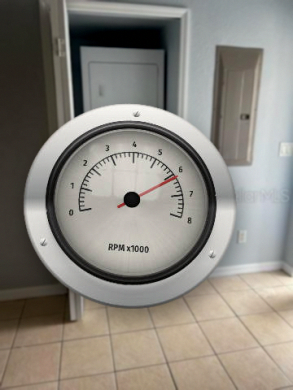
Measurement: 6200 rpm
